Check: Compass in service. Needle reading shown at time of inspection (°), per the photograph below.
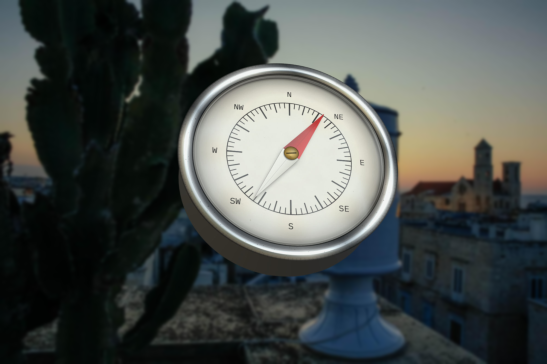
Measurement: 35 °
